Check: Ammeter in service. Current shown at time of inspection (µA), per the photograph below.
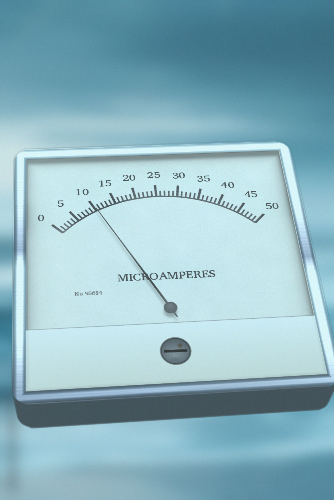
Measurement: 10 µA
